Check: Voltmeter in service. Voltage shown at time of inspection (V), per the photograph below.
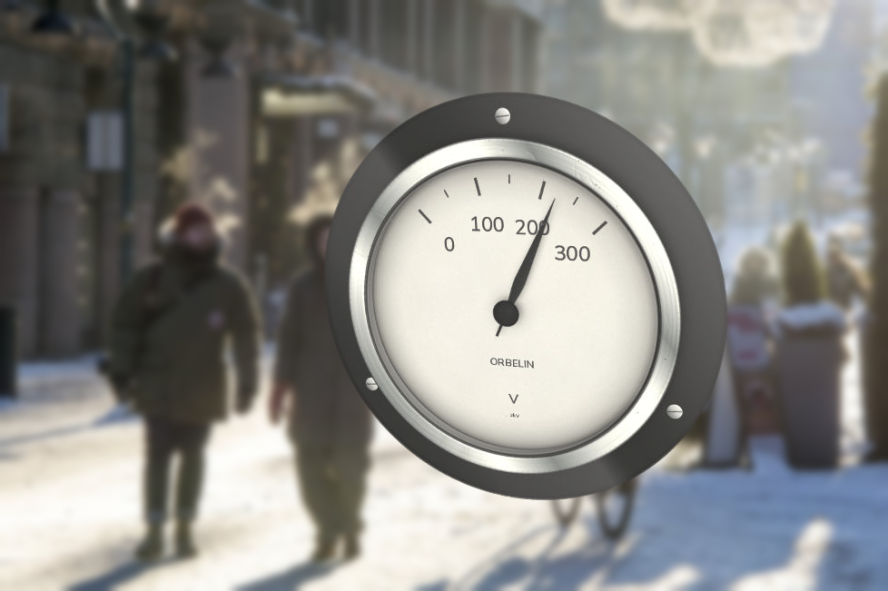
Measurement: 225 V
